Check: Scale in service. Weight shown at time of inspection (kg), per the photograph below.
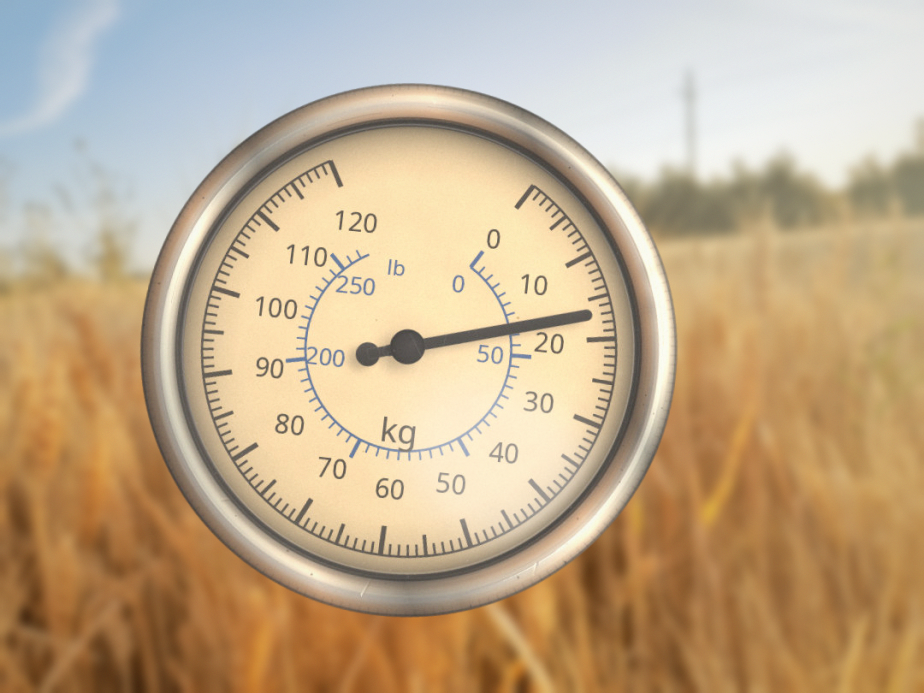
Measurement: 17 kg
